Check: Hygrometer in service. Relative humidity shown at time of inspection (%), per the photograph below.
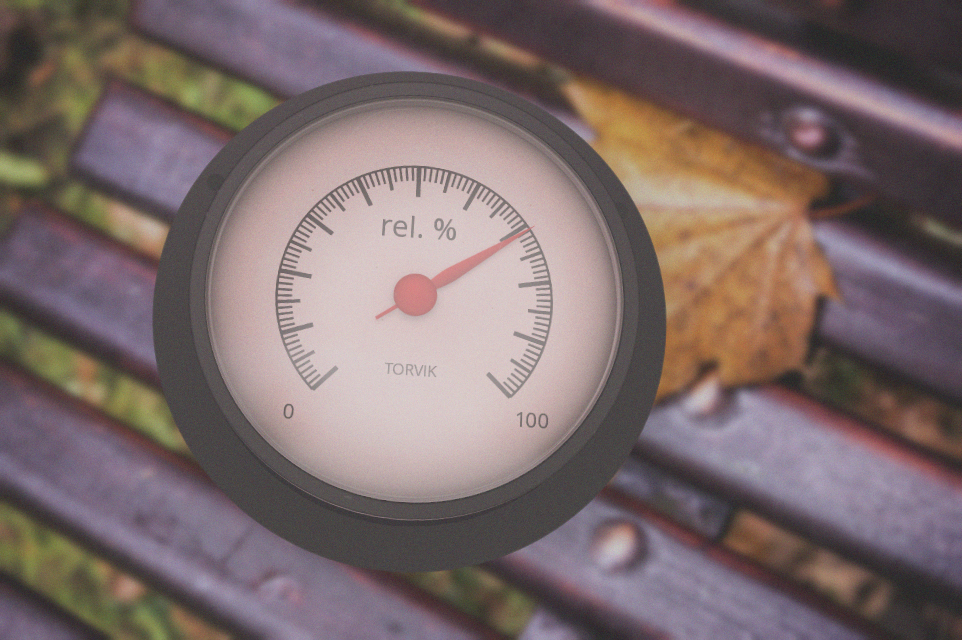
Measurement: 71 %
